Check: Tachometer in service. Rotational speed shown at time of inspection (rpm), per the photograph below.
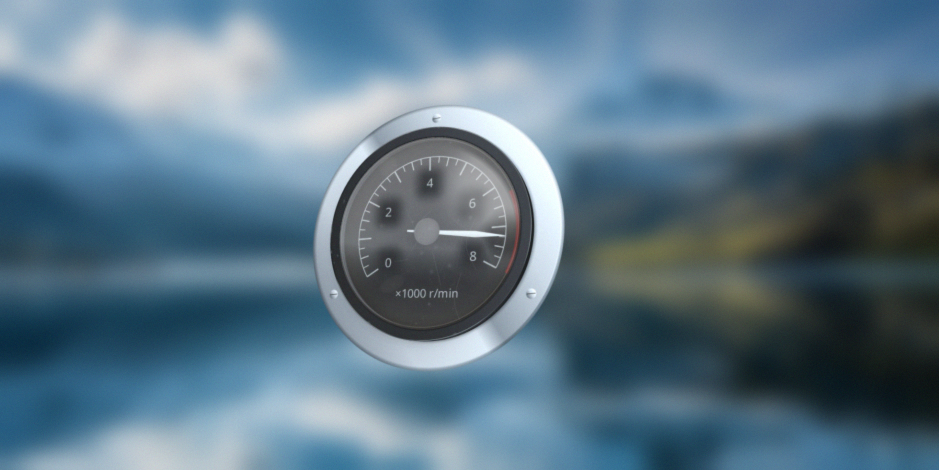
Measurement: 7250 rpm
